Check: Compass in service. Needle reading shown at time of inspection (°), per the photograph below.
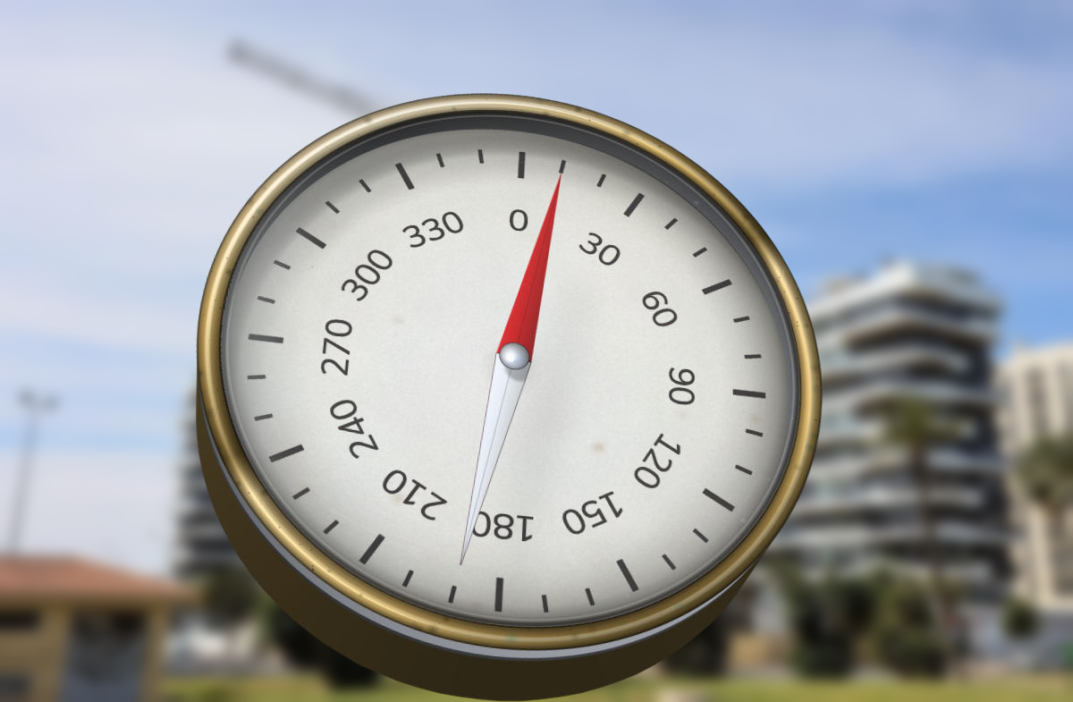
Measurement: 10 °
